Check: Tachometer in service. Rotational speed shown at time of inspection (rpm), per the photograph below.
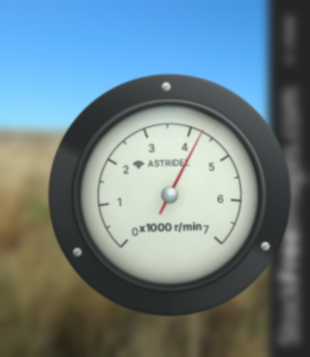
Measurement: 4250 rpm
